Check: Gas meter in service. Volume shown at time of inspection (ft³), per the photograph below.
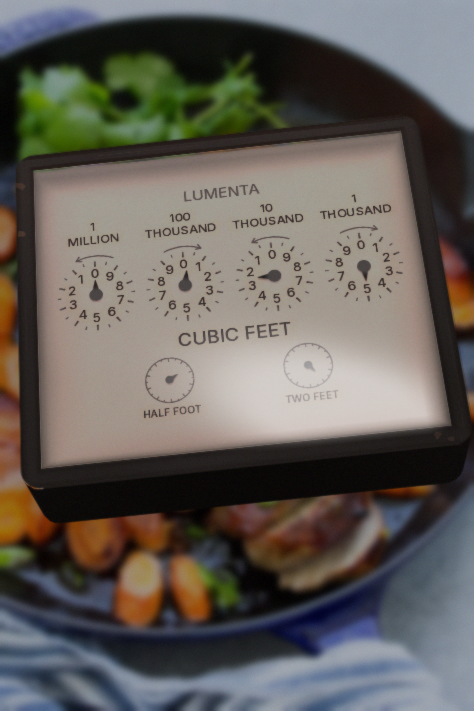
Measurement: 2500 ft³
